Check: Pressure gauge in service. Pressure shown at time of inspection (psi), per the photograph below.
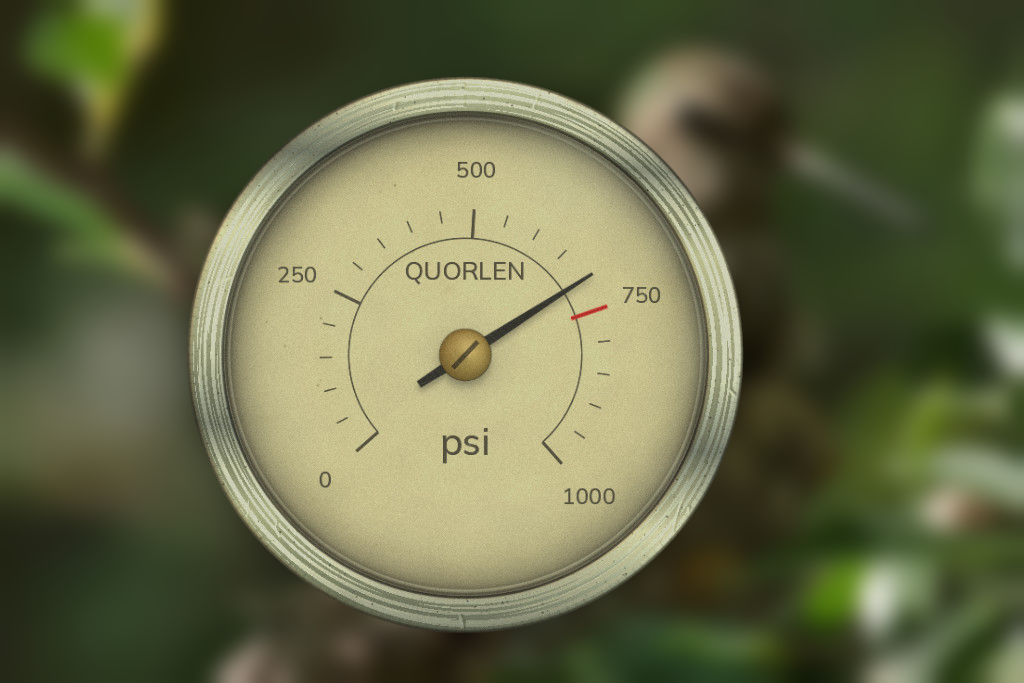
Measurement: 700 psi
